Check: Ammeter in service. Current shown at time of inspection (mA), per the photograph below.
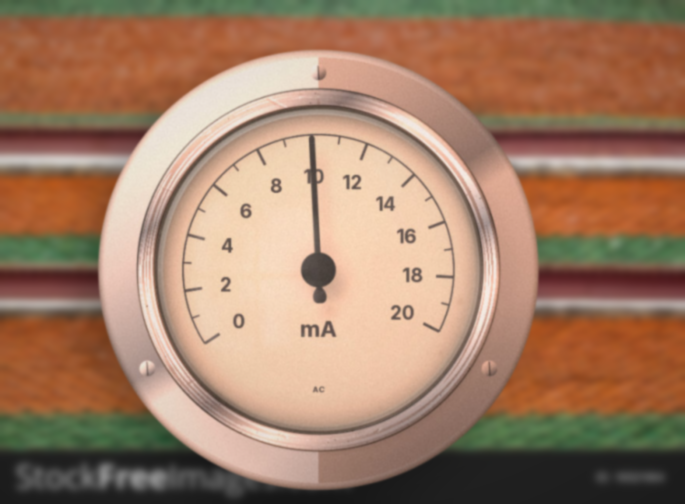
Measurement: 10 mA
